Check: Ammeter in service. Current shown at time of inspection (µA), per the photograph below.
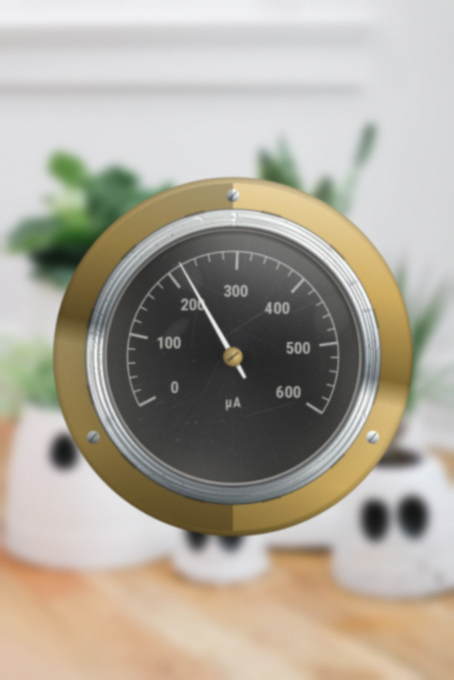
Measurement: 220 µA
